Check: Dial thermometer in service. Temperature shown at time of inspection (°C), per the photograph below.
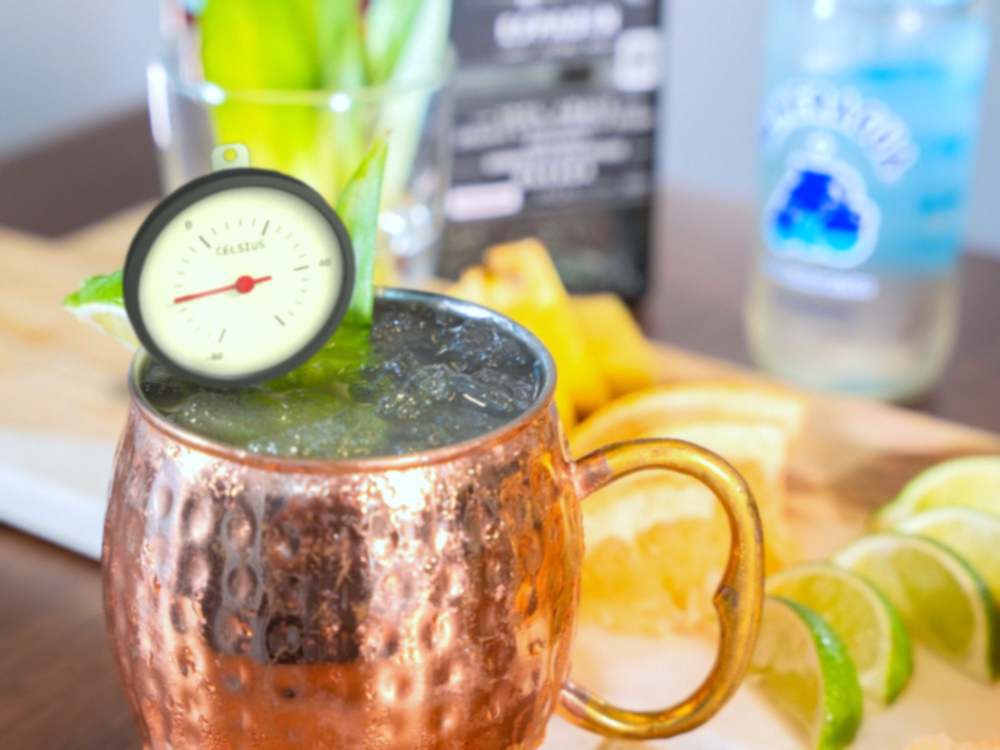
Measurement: -20 °C
